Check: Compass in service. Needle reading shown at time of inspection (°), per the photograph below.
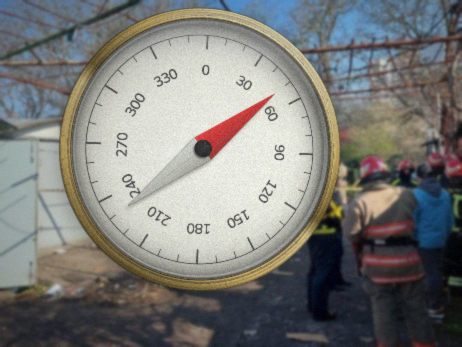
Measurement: 50 °
